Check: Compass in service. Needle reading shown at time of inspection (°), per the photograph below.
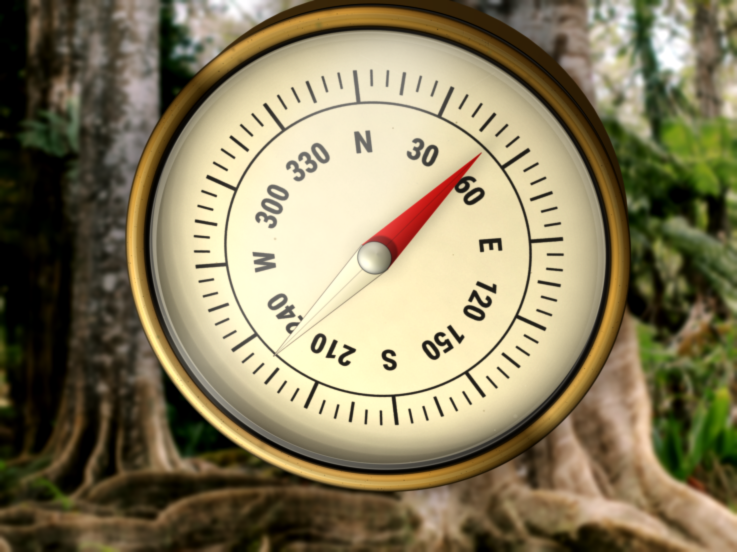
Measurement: 50 °
